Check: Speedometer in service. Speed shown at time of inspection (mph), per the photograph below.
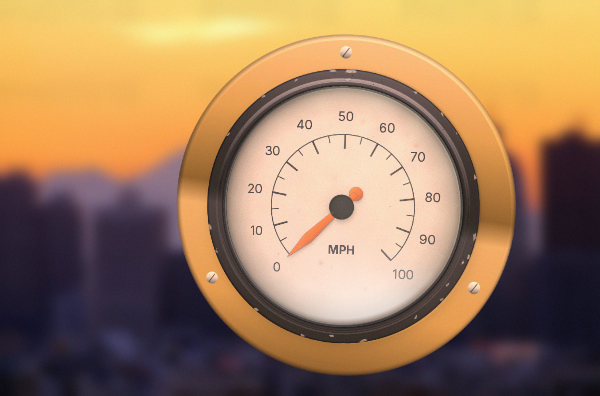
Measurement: 0 mph
